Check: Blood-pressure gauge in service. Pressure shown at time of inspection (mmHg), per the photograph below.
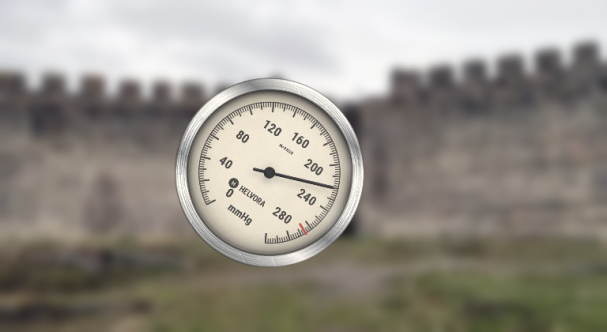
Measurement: 220 mmHg
